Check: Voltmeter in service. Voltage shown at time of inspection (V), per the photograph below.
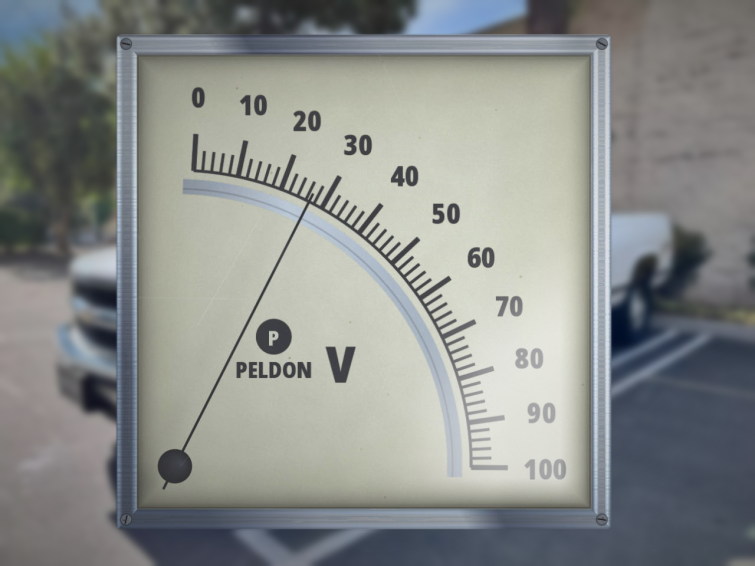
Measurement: 27 V
